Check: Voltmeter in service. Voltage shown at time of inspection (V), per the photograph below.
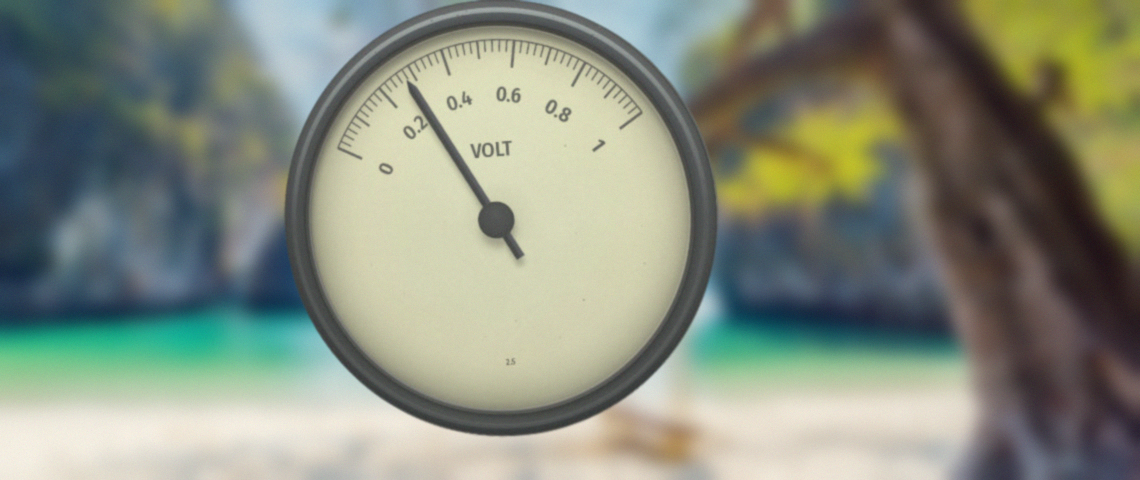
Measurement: 0.28 V
